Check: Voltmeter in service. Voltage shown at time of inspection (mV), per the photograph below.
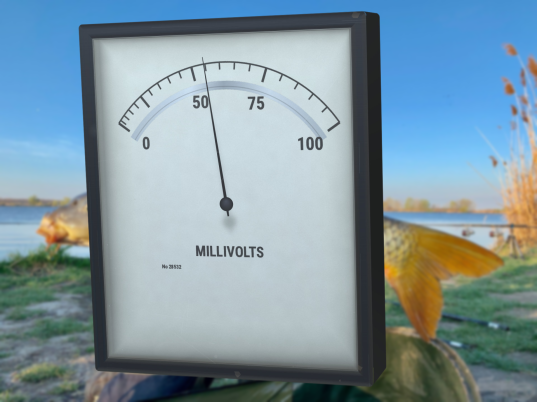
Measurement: 55 mV
